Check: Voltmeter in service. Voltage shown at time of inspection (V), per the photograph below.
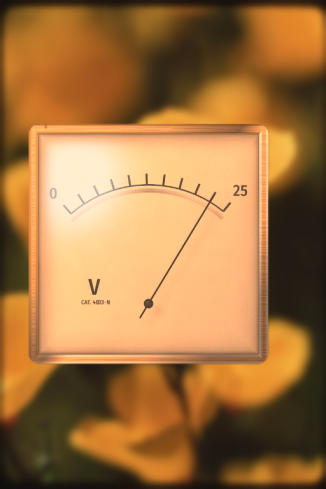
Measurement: 22.5 V
